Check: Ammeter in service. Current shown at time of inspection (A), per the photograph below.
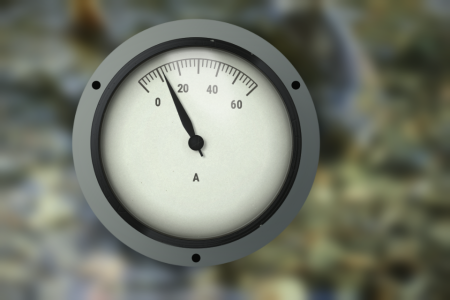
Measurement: 12 A
